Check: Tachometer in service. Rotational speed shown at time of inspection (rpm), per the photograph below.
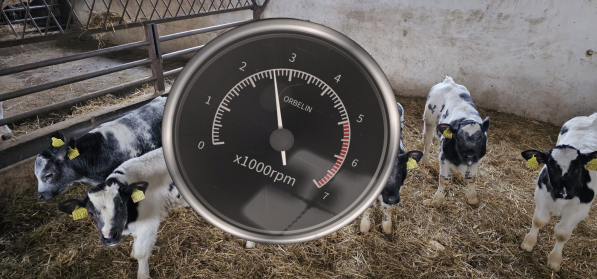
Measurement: 2600 rpm
